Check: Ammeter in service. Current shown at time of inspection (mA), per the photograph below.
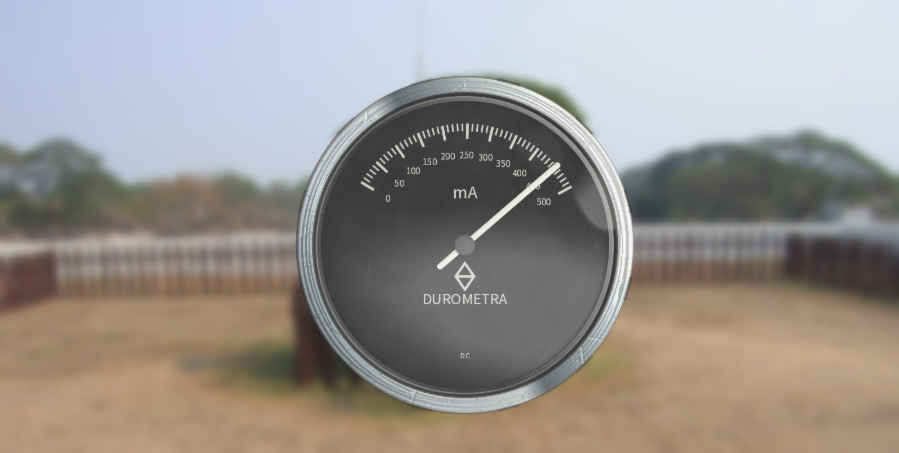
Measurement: 450 mA
